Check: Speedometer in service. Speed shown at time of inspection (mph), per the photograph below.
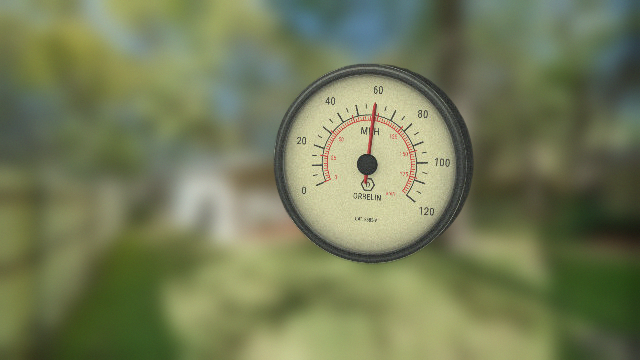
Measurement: 60 mph
